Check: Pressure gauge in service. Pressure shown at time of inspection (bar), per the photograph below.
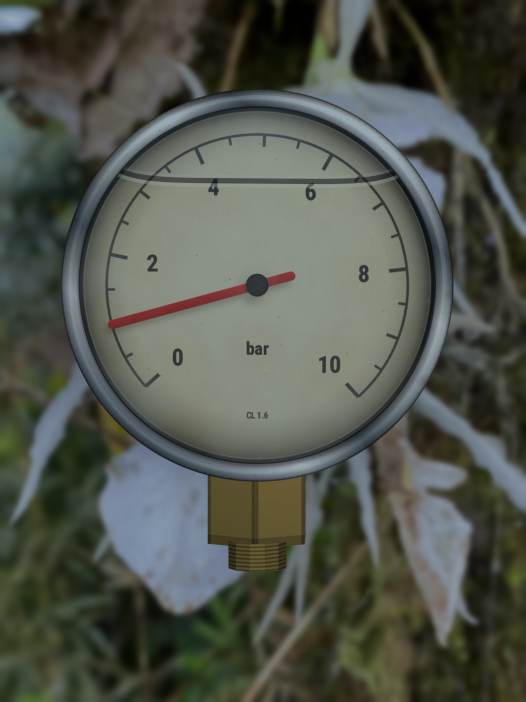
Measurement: 1 bar
